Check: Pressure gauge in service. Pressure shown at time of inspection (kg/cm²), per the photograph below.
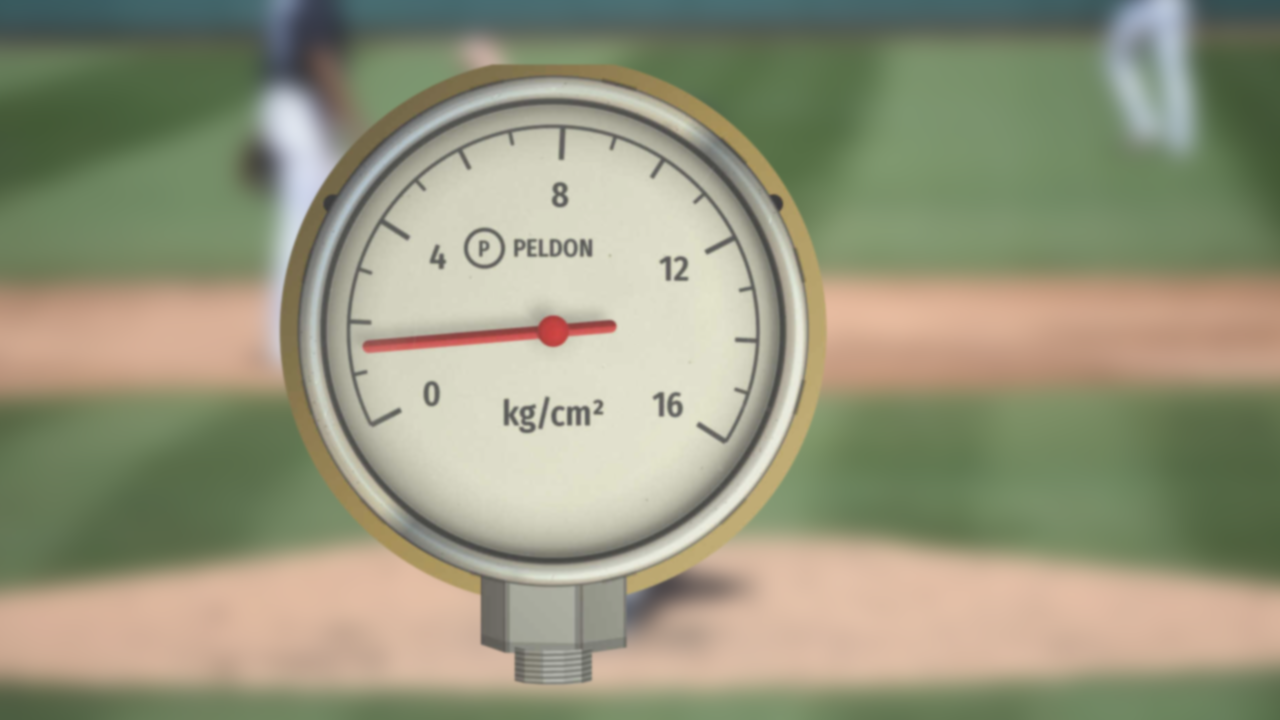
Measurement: 1.5 kg/cm²
